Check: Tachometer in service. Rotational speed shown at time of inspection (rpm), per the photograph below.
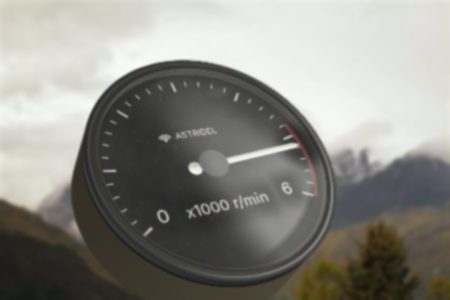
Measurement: 5200 rpm
